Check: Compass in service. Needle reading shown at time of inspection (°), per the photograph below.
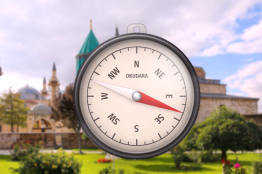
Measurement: 110 °
